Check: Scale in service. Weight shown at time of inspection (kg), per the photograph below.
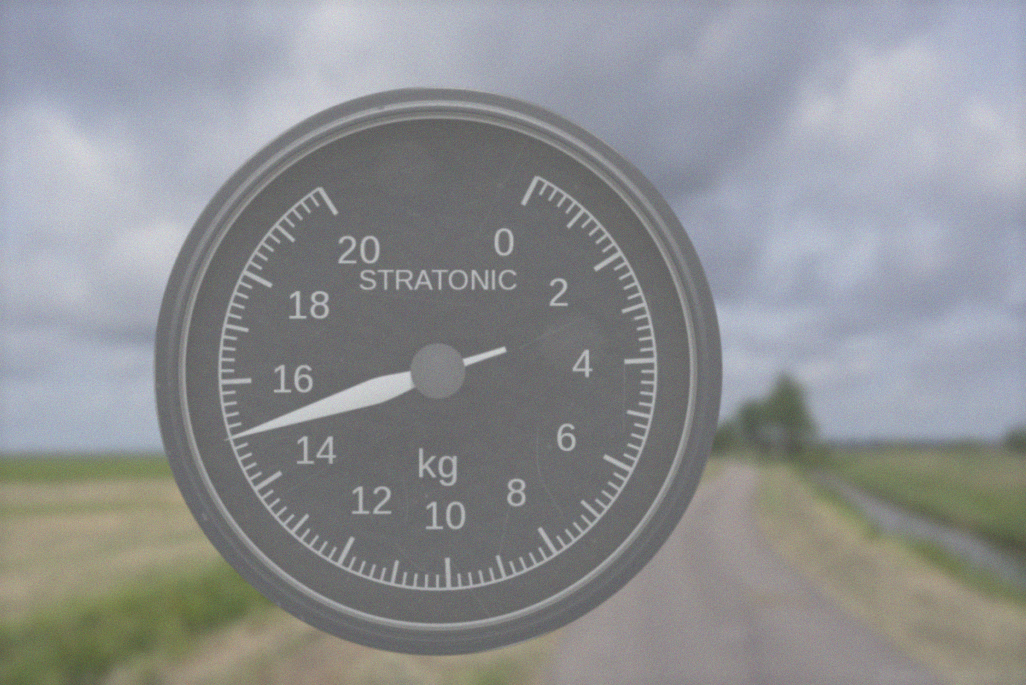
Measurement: 15 kg
